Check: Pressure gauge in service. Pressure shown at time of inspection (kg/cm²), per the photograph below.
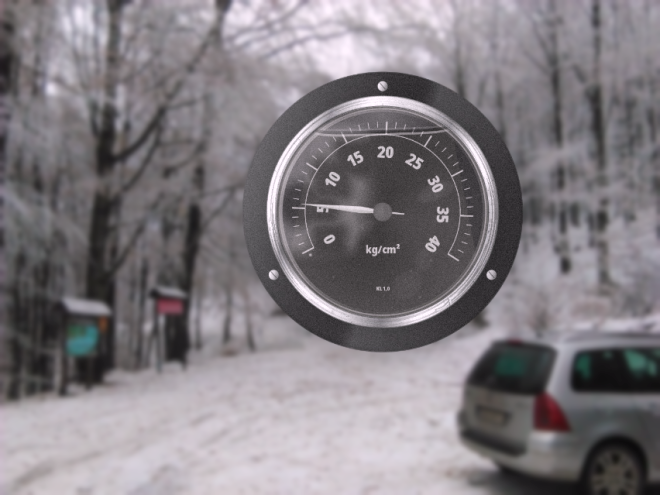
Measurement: 5.5 kg/cm²
